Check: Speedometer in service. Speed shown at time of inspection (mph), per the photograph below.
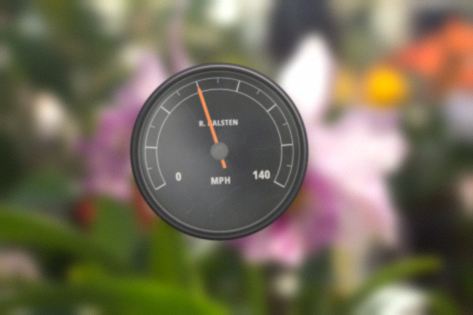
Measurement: 60 mph
